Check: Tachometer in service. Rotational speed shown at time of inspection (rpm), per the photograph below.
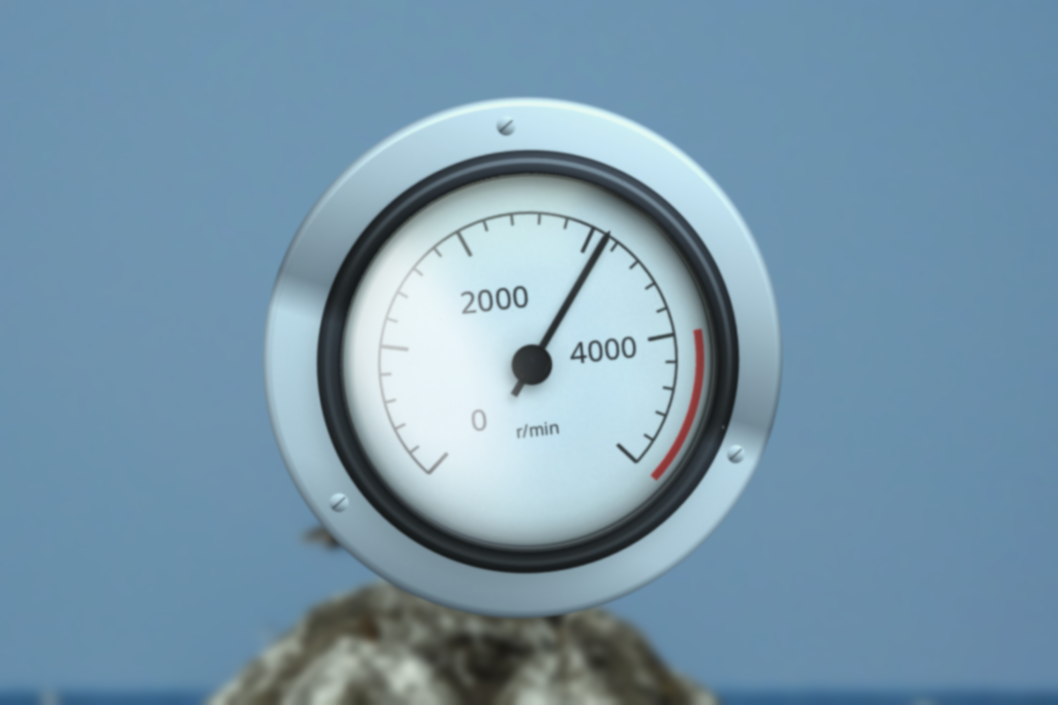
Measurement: 3100 rpm
